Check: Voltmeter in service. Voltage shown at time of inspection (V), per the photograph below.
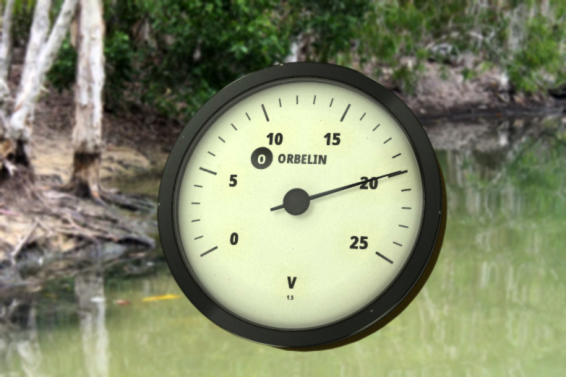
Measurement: 20 V
